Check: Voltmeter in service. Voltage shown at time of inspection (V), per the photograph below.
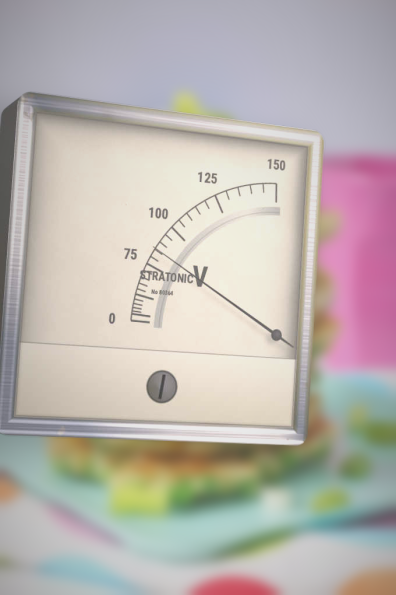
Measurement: 85 V
